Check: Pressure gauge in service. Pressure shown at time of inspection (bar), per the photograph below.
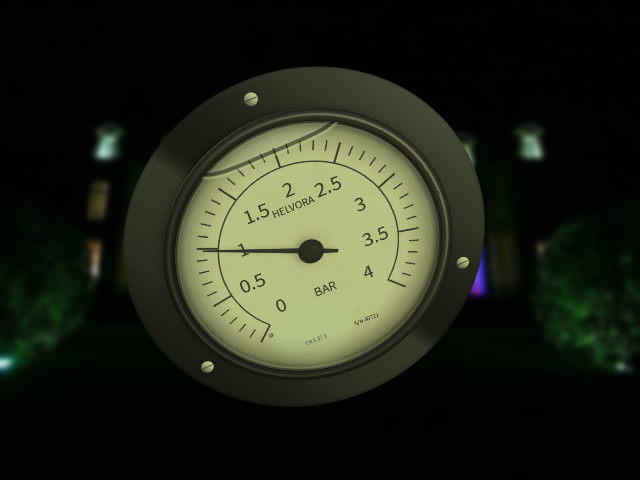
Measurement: 1 bar
